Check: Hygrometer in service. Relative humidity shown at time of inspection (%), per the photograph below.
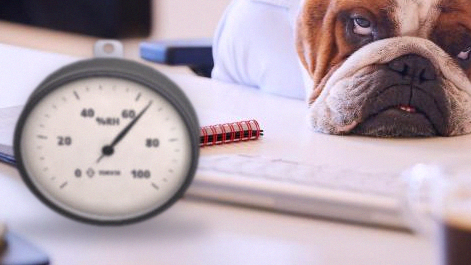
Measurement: 64 %
